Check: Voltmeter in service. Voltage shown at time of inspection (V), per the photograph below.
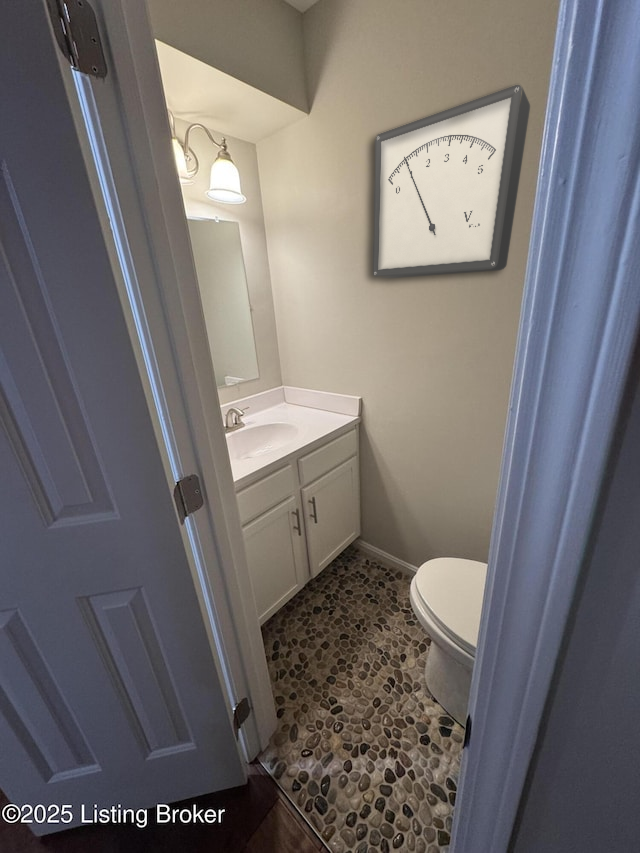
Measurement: 1 V
